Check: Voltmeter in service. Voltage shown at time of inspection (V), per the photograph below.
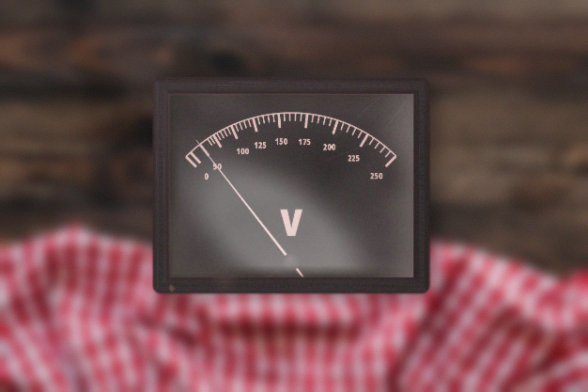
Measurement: 50 V
